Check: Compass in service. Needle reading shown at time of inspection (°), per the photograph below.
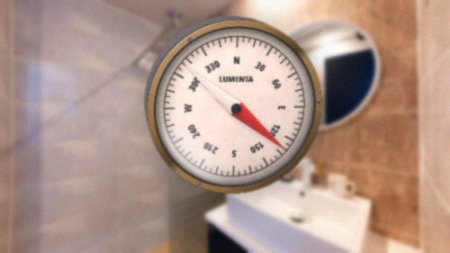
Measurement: 130 °
